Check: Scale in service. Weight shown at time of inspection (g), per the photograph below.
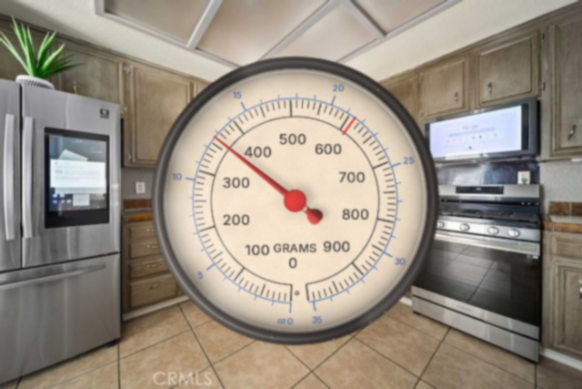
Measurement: 360 g
